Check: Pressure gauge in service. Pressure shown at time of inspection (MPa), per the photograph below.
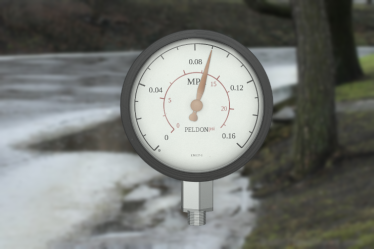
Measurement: 0.09 MPa
